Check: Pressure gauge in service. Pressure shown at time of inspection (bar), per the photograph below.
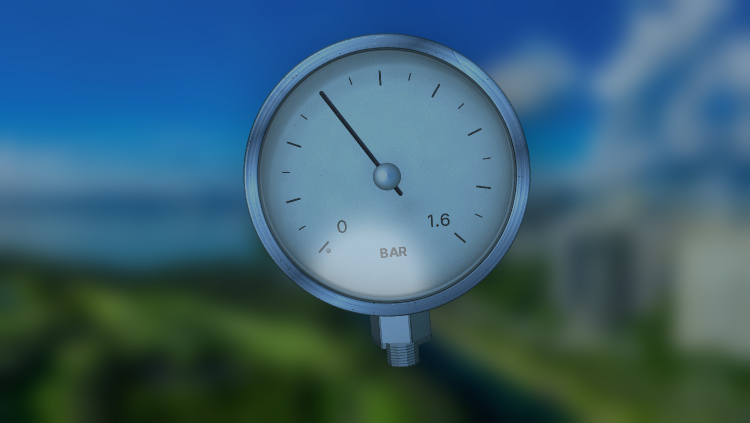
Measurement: 0.6 bar
